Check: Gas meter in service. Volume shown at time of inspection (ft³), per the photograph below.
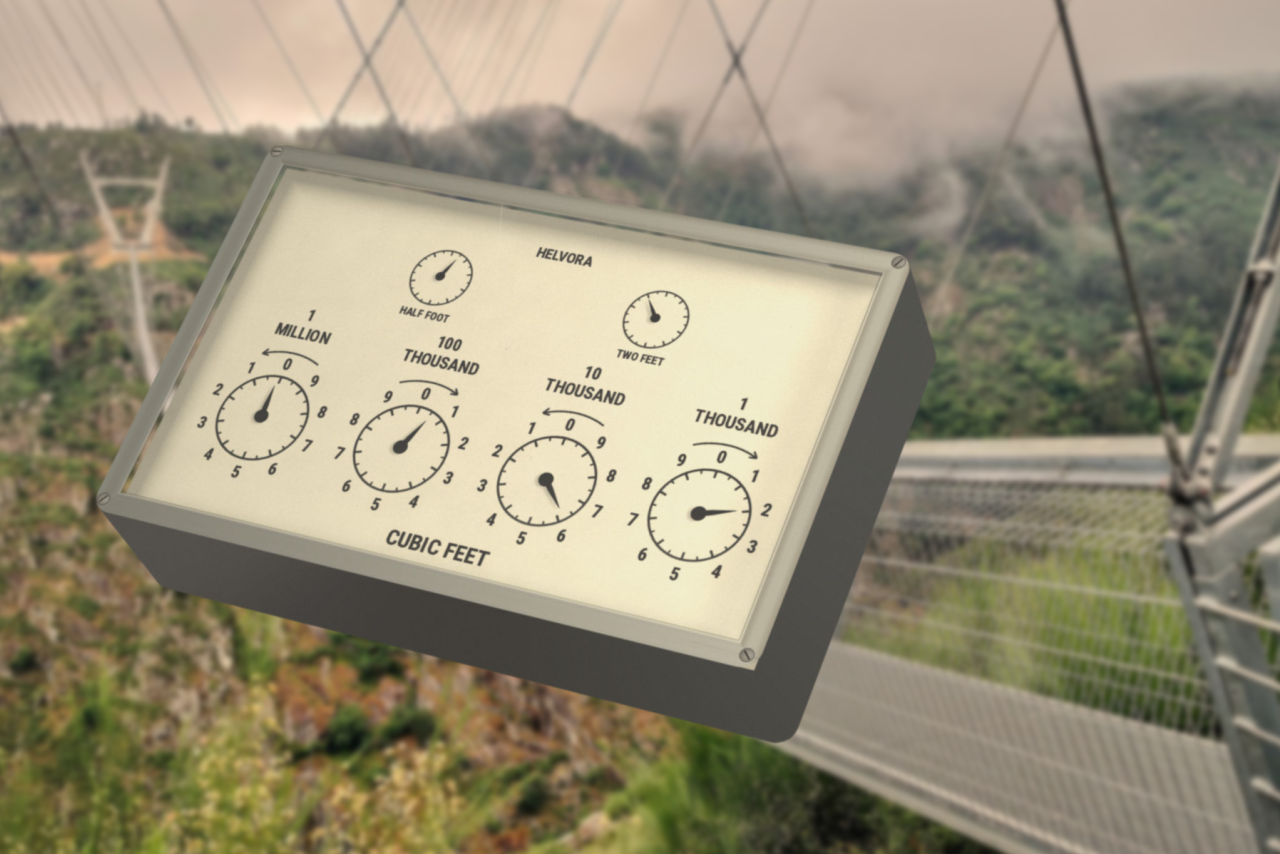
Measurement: 6200 ft³
